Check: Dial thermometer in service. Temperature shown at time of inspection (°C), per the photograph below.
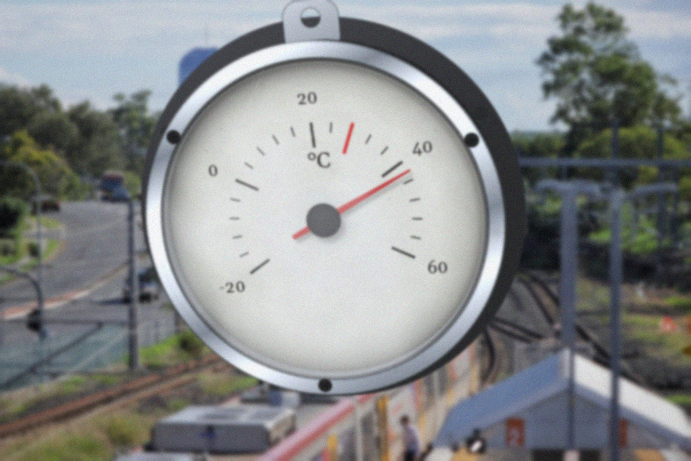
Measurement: 42 °C
